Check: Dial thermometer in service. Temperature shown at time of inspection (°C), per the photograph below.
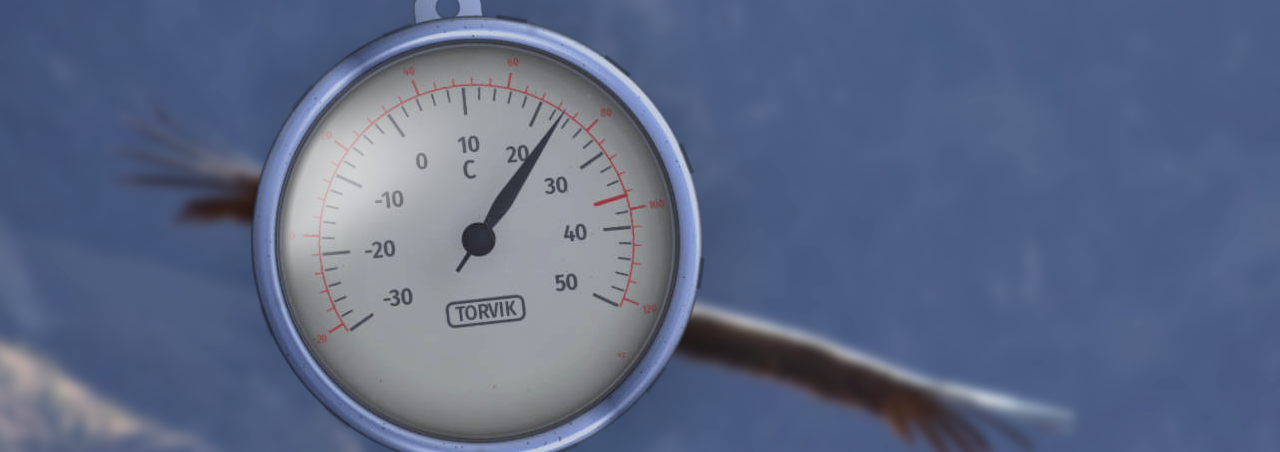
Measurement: 23 °C
